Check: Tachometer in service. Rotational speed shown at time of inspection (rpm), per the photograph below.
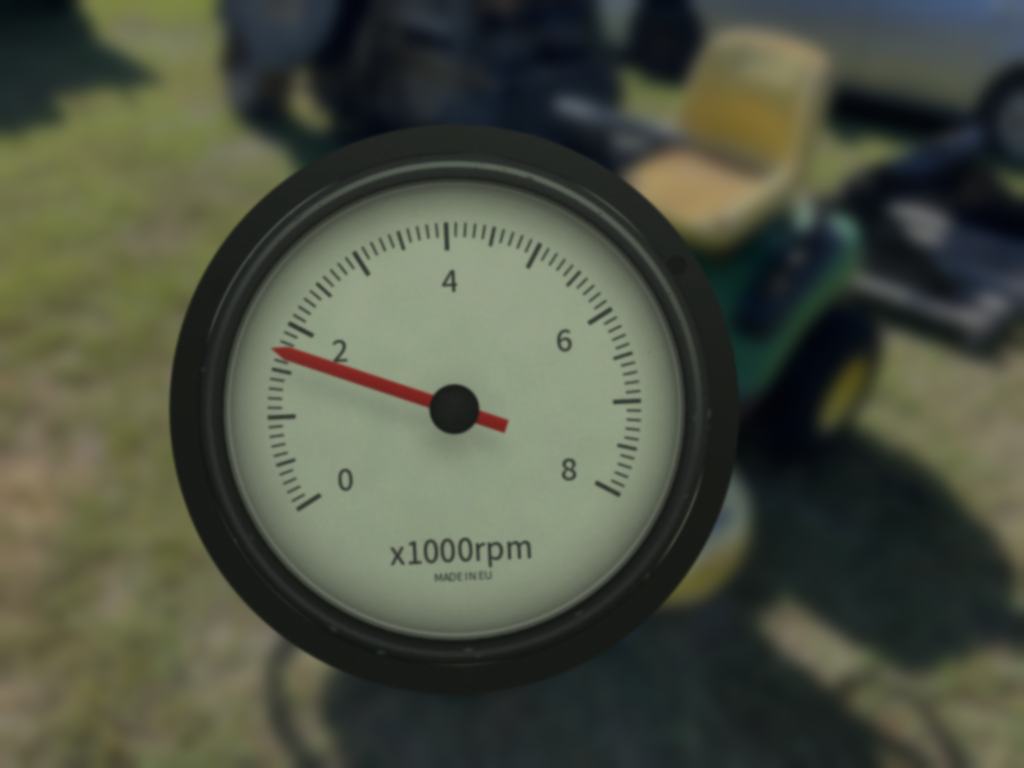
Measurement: 1700 rpm
